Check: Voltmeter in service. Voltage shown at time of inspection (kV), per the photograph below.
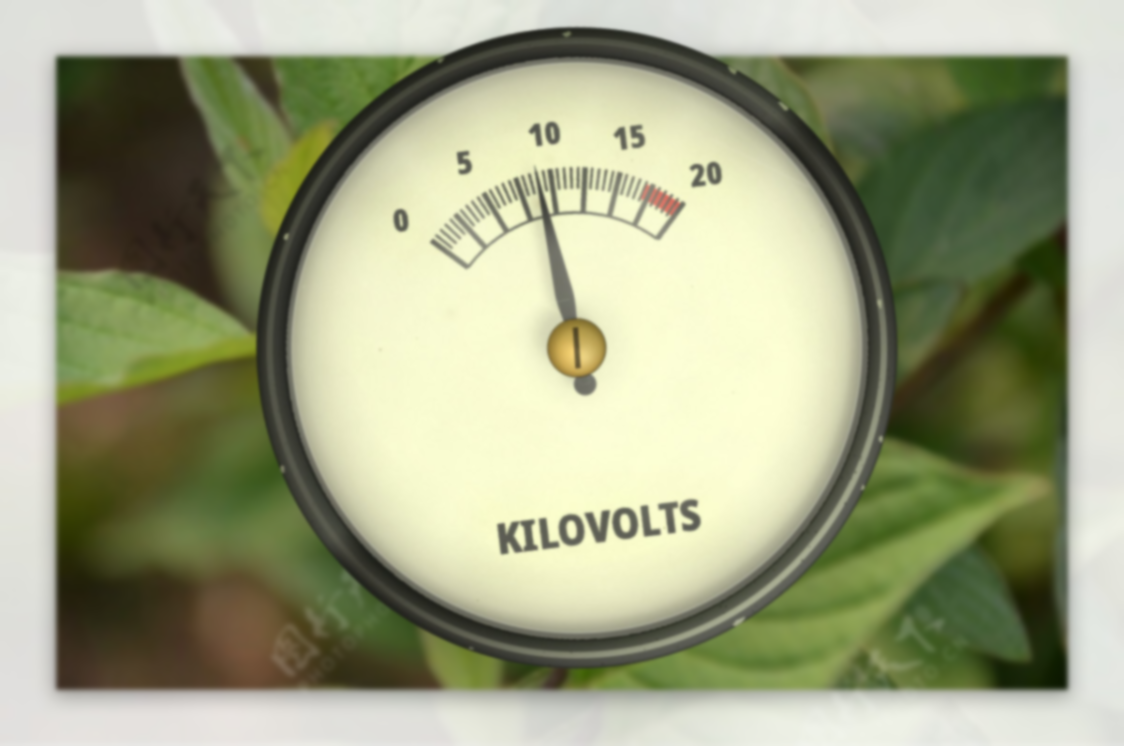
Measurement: 9 kV
